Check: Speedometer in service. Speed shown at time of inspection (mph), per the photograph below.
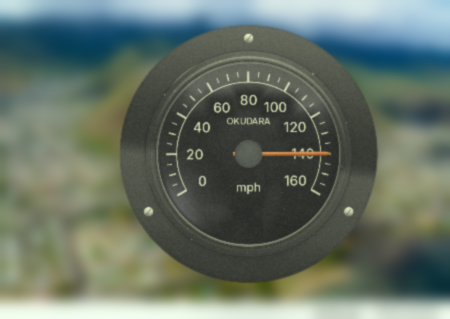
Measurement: 140 mph
